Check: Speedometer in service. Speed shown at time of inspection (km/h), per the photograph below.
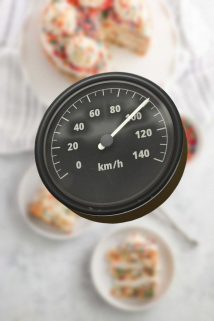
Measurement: 100 km/h
